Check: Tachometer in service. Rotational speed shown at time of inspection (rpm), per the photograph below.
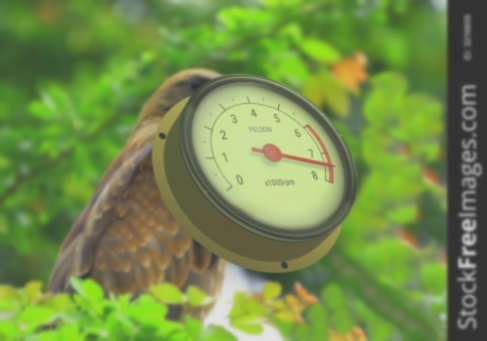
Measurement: 7500 rpm
